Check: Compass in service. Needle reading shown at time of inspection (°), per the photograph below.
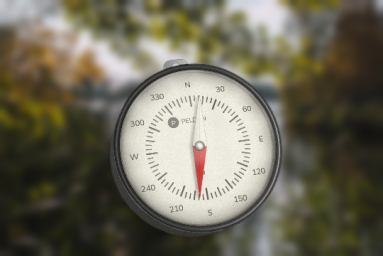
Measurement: 190 °
